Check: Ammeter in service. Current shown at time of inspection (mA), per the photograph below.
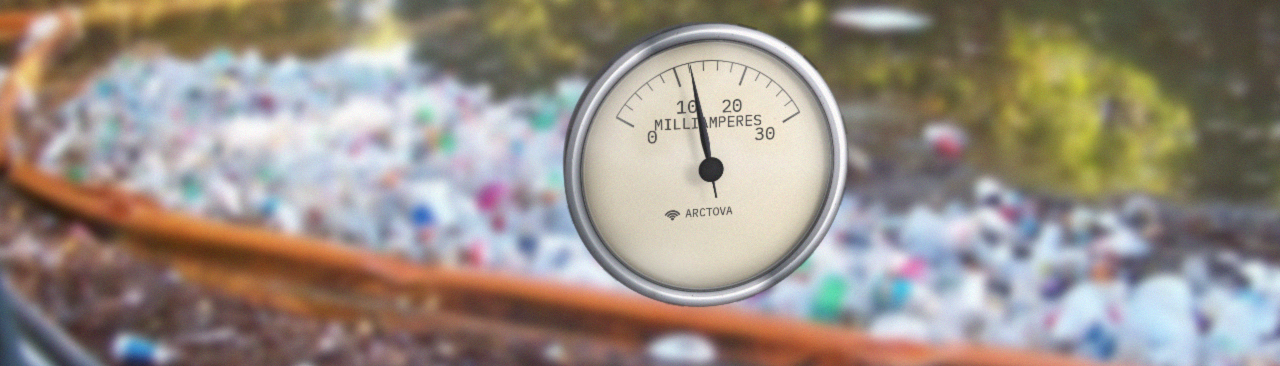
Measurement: 12 mA
